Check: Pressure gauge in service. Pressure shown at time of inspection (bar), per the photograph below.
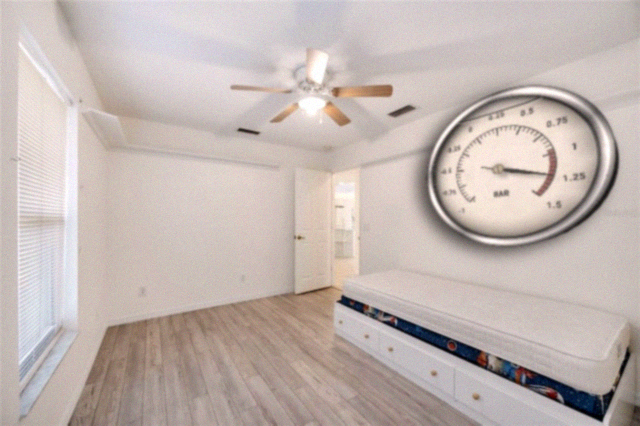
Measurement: 1.25 bar
